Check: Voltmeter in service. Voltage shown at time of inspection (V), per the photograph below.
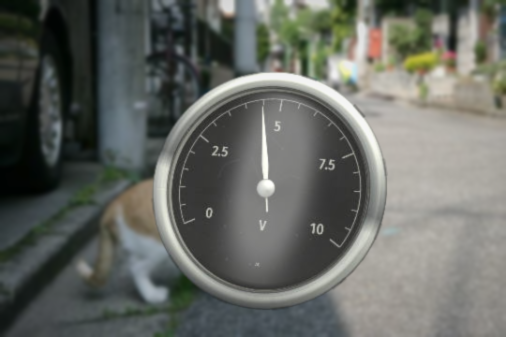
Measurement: 4.5 V
